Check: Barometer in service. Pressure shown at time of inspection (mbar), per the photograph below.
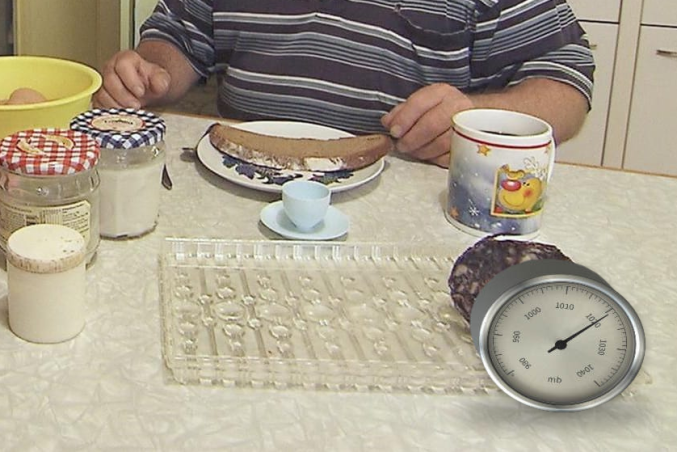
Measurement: 1020 mbar
